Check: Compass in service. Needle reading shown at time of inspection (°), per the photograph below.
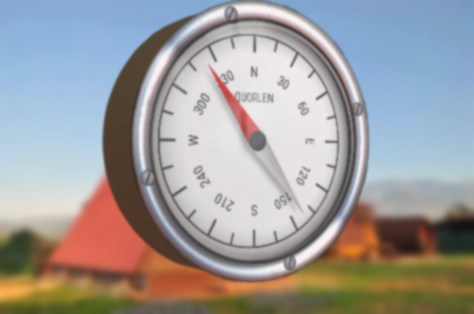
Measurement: 322.5 °
